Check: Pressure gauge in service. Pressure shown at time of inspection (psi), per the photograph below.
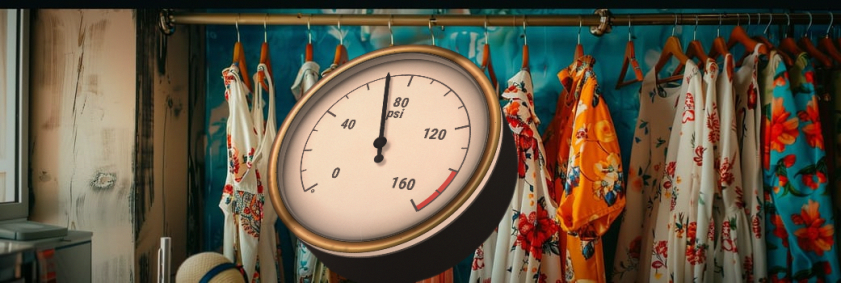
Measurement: 70 psi
